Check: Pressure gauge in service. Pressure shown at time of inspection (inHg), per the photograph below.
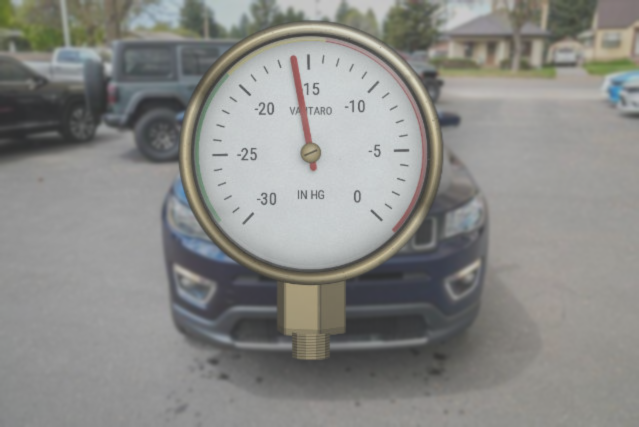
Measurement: -16 inHg
